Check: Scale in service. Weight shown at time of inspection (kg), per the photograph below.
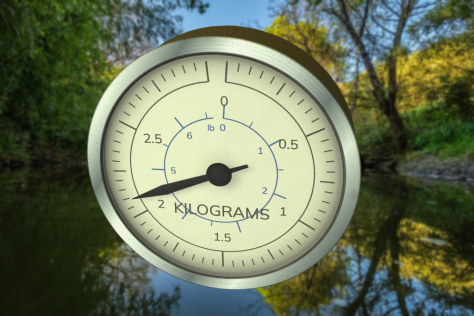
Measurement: 2.1 kg
